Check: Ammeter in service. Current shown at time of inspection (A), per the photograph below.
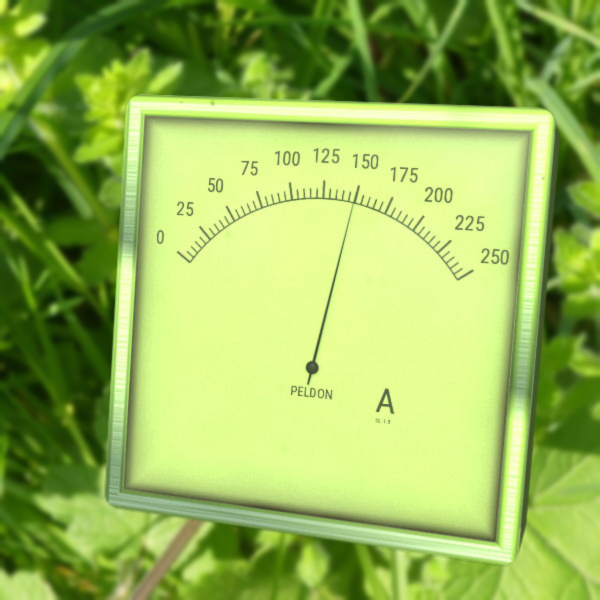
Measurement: 150 A
